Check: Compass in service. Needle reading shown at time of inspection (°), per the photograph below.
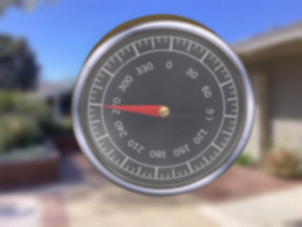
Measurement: 270 °
